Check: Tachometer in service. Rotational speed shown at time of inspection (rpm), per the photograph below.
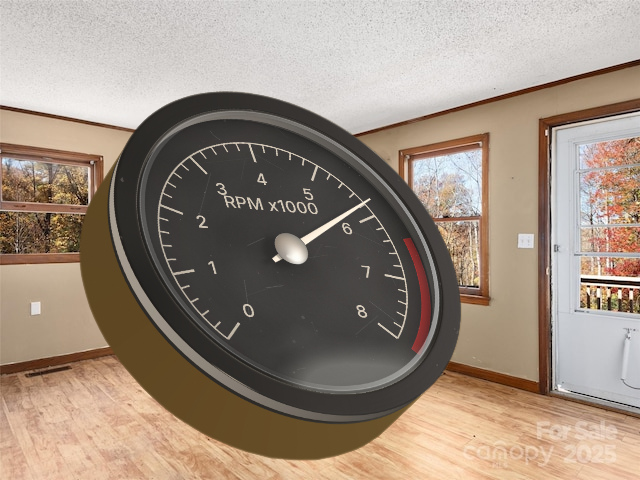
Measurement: 5800 rpm
